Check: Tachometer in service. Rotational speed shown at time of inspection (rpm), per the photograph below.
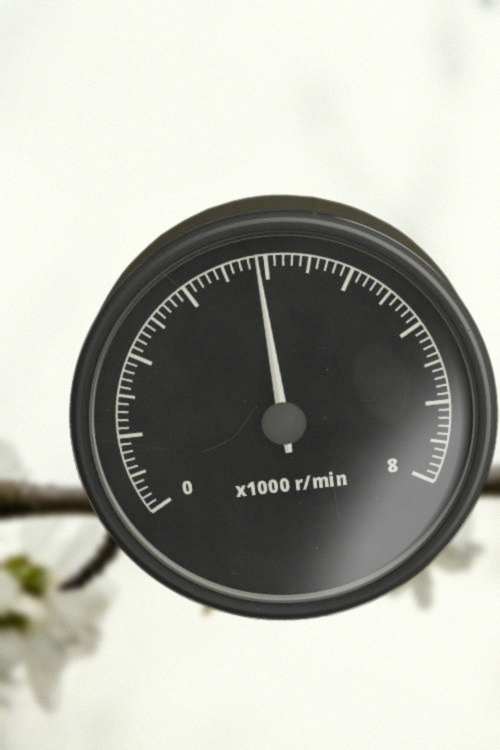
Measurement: 3900 rpm
